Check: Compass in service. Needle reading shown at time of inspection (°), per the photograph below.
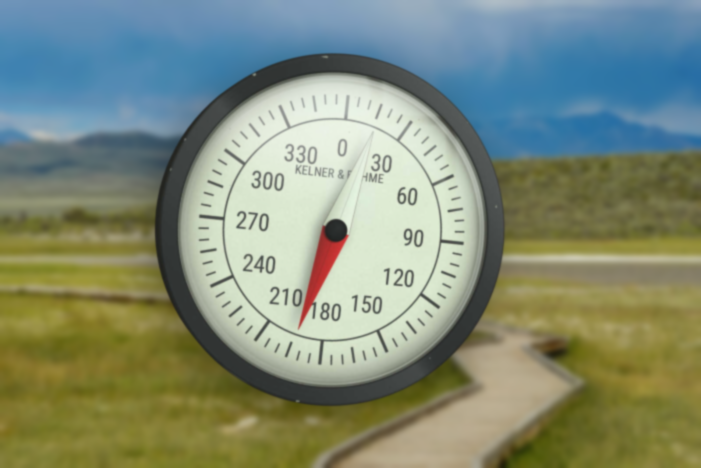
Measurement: 195 °
